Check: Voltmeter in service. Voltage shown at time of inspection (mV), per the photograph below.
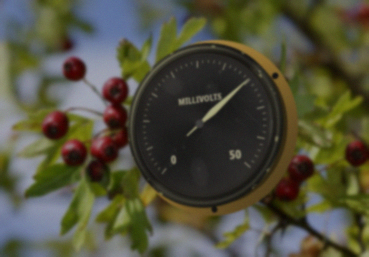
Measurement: 35 mV
